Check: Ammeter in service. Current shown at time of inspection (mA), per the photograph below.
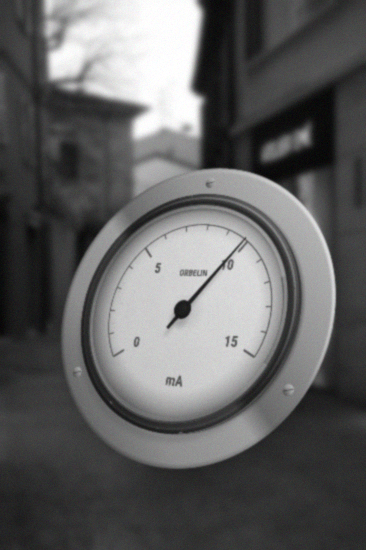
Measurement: 10 mA
